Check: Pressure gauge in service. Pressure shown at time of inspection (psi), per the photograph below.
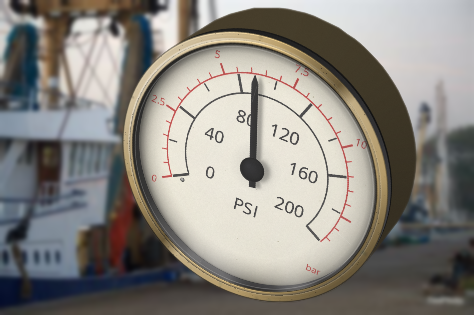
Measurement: 90 psi
